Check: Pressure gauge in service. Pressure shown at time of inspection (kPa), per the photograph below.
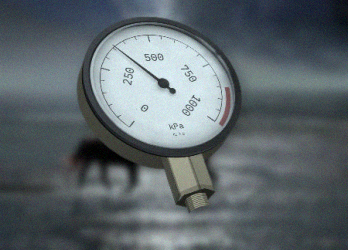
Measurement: 350 kPa
